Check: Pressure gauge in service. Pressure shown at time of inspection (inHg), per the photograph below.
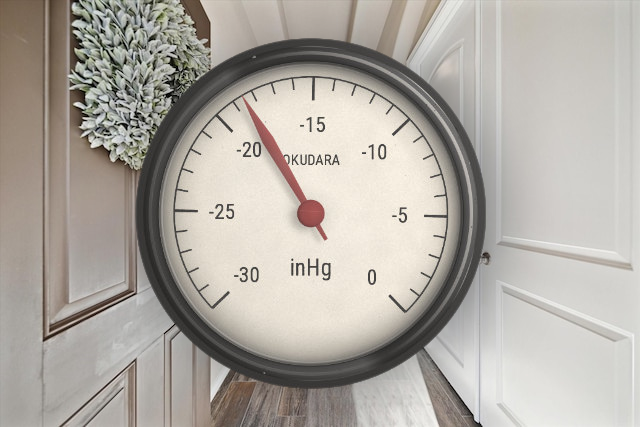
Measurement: -18.5 inHg
